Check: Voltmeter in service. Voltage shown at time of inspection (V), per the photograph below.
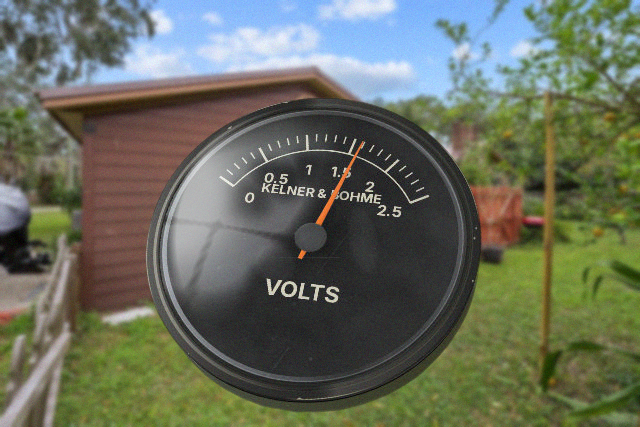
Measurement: 1.6 V
